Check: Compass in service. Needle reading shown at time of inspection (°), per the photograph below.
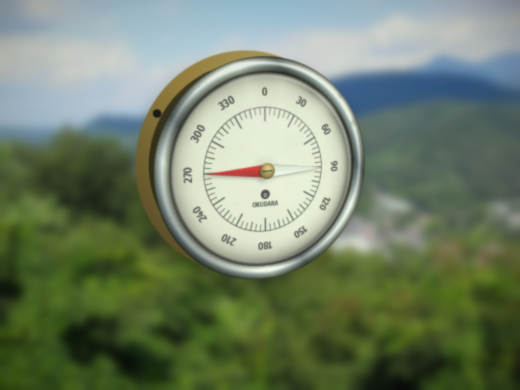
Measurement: 270 °
